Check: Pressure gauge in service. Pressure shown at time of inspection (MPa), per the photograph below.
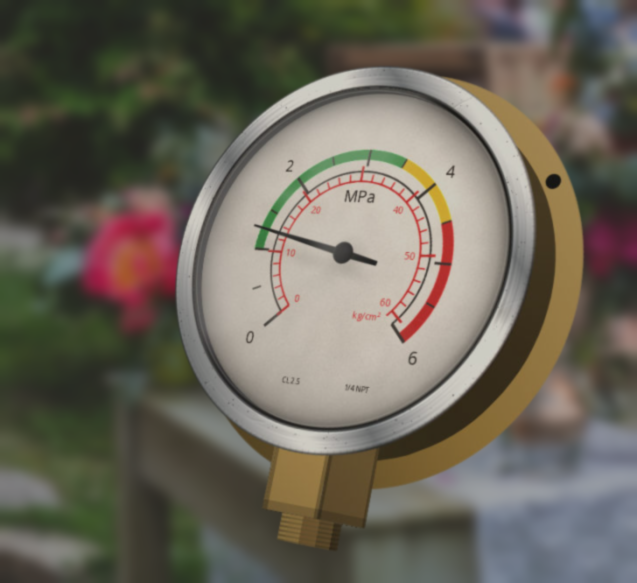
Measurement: 1.25 MPa
